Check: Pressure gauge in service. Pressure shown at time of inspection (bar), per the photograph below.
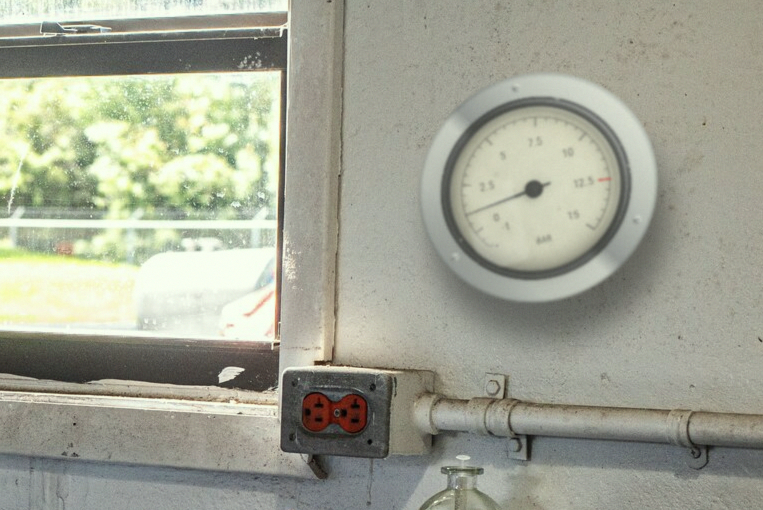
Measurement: 1 bar
